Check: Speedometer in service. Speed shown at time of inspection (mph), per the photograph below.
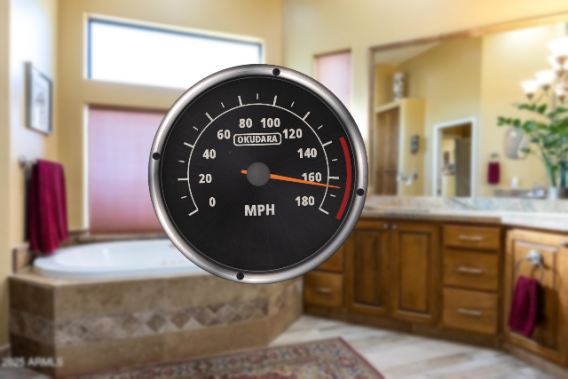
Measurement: 165 mph
